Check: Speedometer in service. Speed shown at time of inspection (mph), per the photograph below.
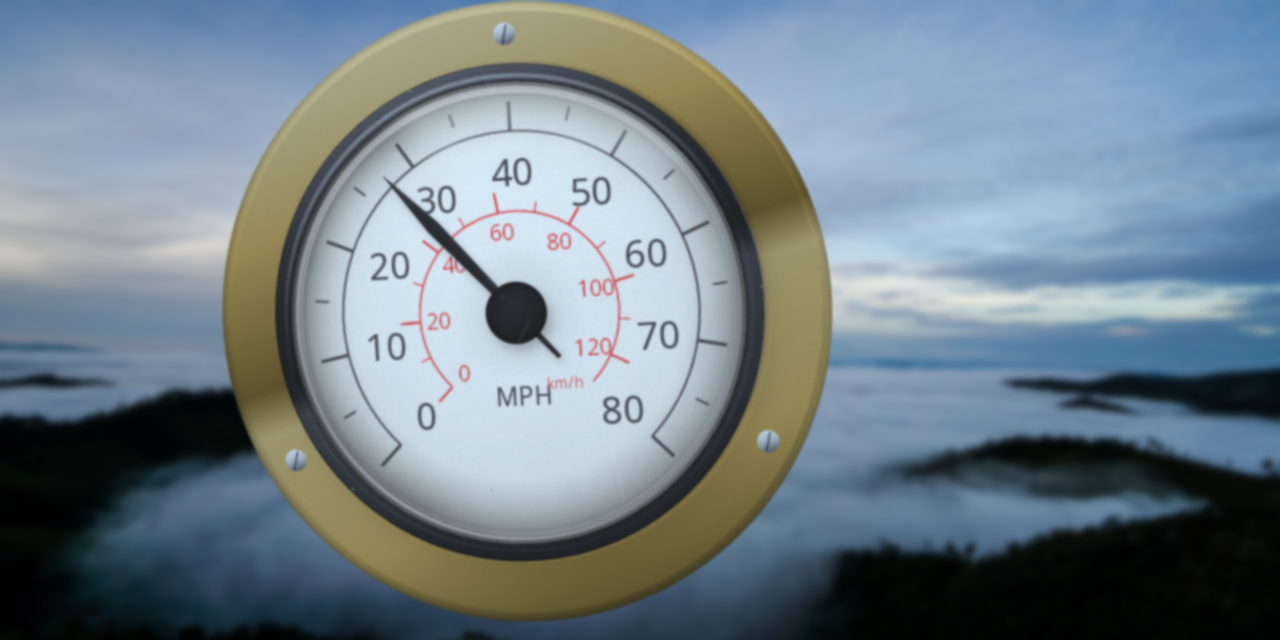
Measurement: 27.5 mph
